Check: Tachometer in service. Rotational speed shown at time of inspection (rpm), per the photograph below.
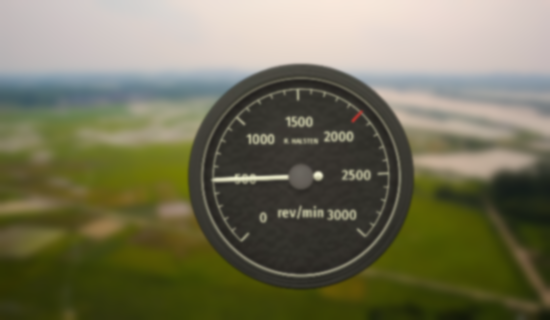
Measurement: 500 rpm
